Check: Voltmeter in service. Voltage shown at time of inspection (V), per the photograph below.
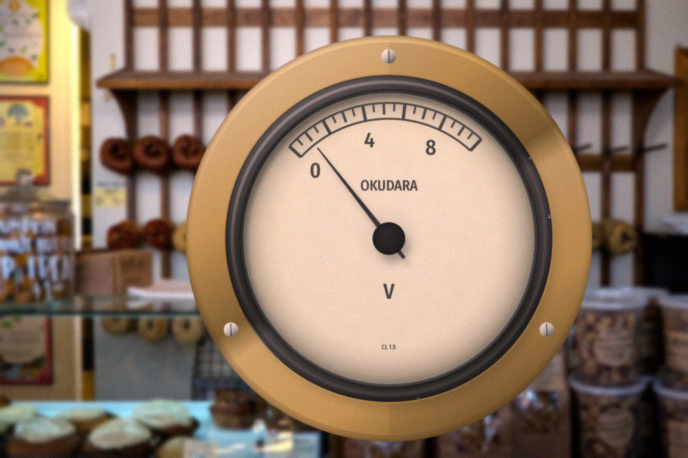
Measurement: 1 V
